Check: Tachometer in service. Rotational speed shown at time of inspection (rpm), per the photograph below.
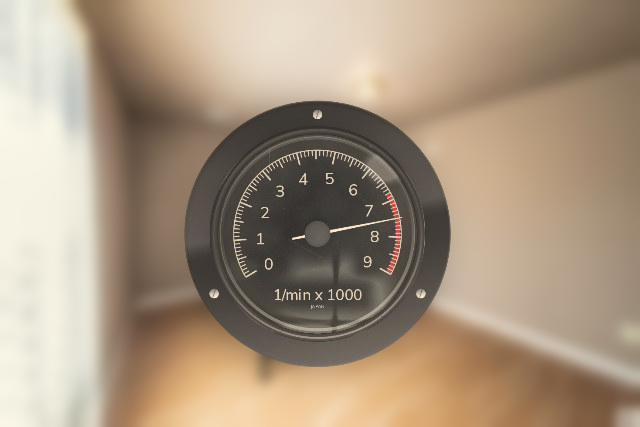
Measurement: 7500 rpm
